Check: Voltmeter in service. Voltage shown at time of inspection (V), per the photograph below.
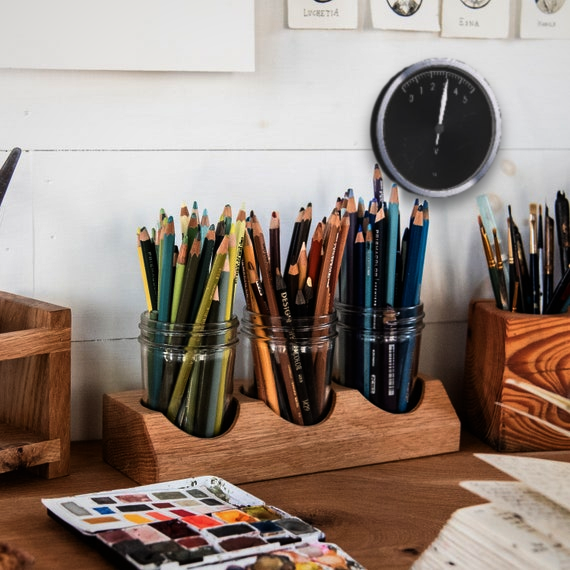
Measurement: 3 V
